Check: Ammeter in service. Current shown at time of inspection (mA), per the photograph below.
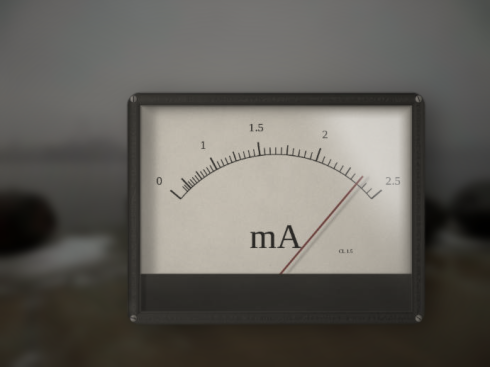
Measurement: 2.35 mA
